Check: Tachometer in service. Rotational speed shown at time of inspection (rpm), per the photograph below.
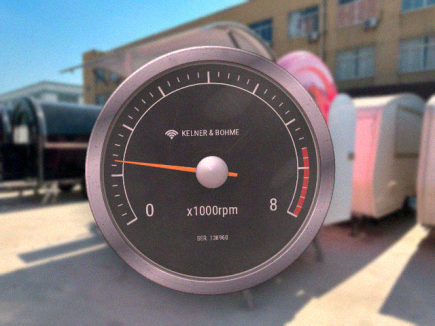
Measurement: 1300 rpm
